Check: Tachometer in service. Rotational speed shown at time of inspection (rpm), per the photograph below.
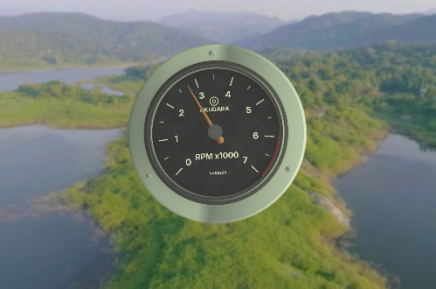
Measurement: 2750 rpm
